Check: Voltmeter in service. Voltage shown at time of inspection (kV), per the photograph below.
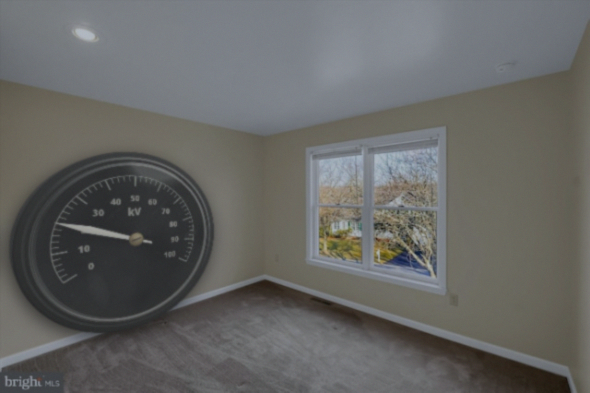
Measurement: 20 kV
